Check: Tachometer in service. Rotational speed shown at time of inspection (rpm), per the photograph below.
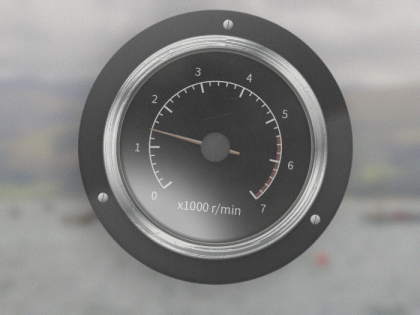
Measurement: 1400 rpm
